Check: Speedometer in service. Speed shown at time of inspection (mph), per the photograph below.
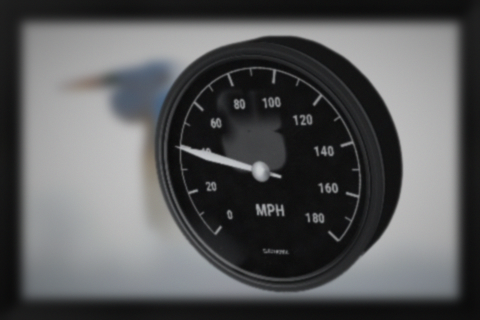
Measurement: 40 mph
